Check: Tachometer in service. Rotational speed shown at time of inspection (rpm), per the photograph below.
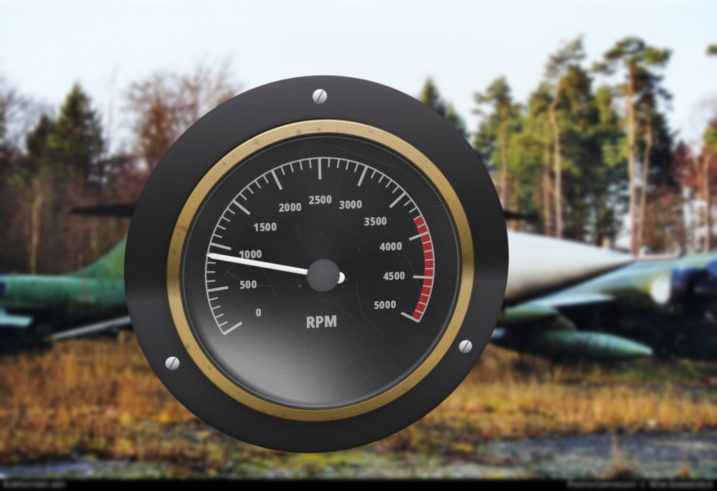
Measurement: 900 rpm
